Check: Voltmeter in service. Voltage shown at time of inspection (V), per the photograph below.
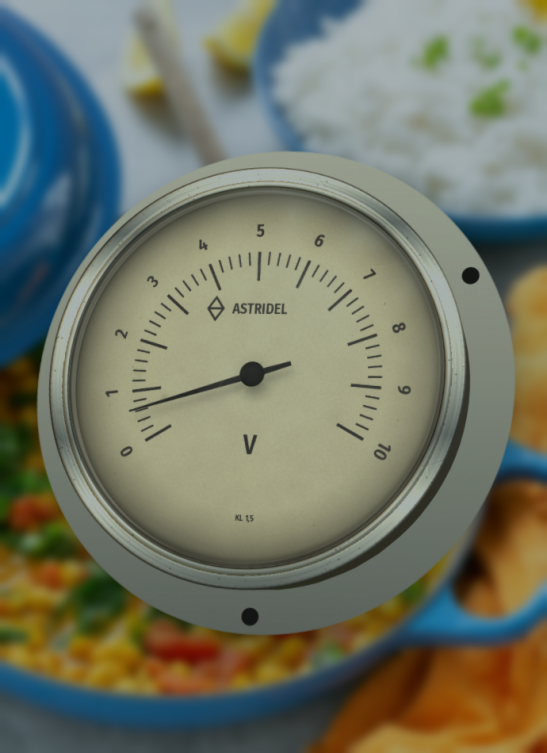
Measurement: 0.6 V
